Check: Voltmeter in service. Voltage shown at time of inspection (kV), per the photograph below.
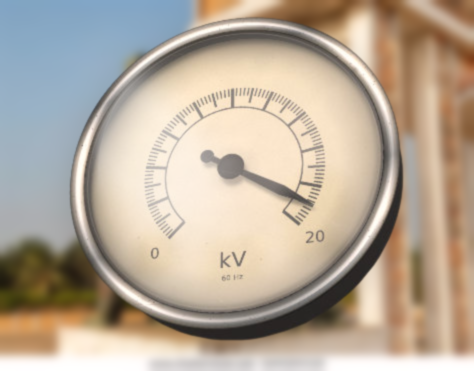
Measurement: 19 kV
